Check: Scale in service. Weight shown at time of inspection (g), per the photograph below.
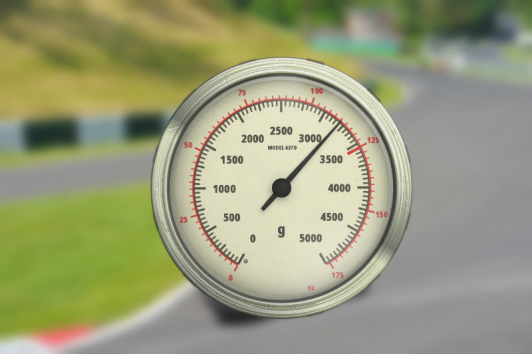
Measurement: 3200 g
